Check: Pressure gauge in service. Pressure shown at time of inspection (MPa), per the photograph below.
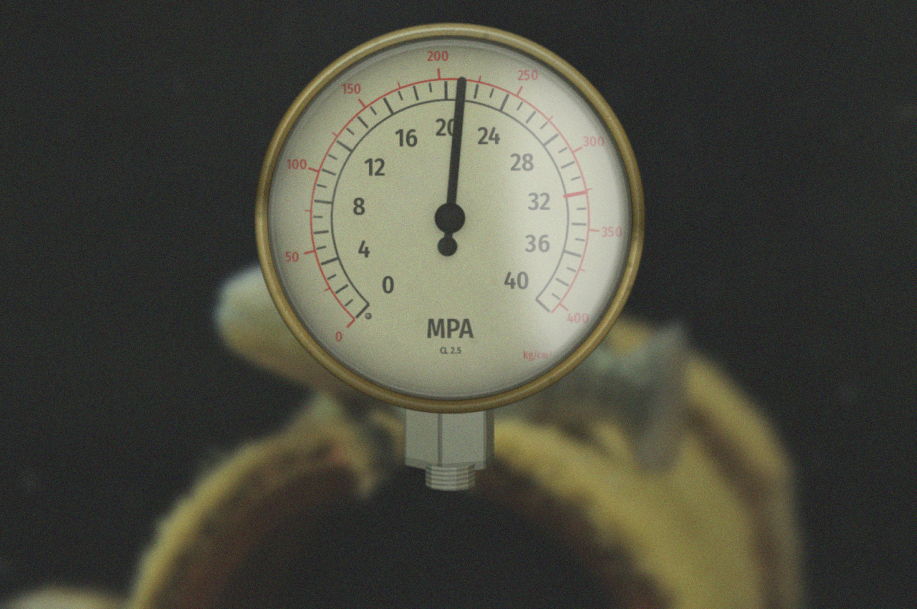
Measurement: 21 MPa
